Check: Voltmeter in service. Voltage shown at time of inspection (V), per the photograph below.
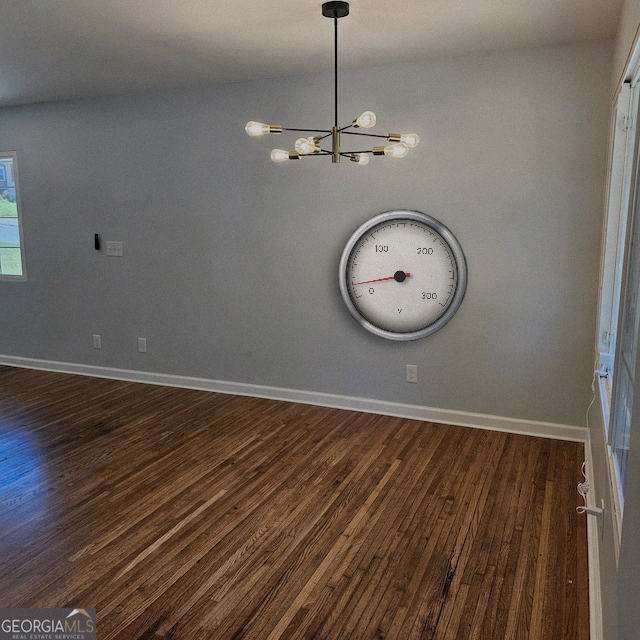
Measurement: 20 V
